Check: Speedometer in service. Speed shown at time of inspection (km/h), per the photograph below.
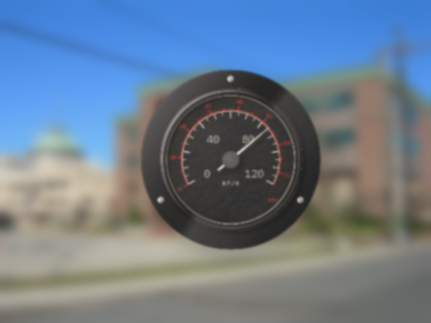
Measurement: 85 km/h
